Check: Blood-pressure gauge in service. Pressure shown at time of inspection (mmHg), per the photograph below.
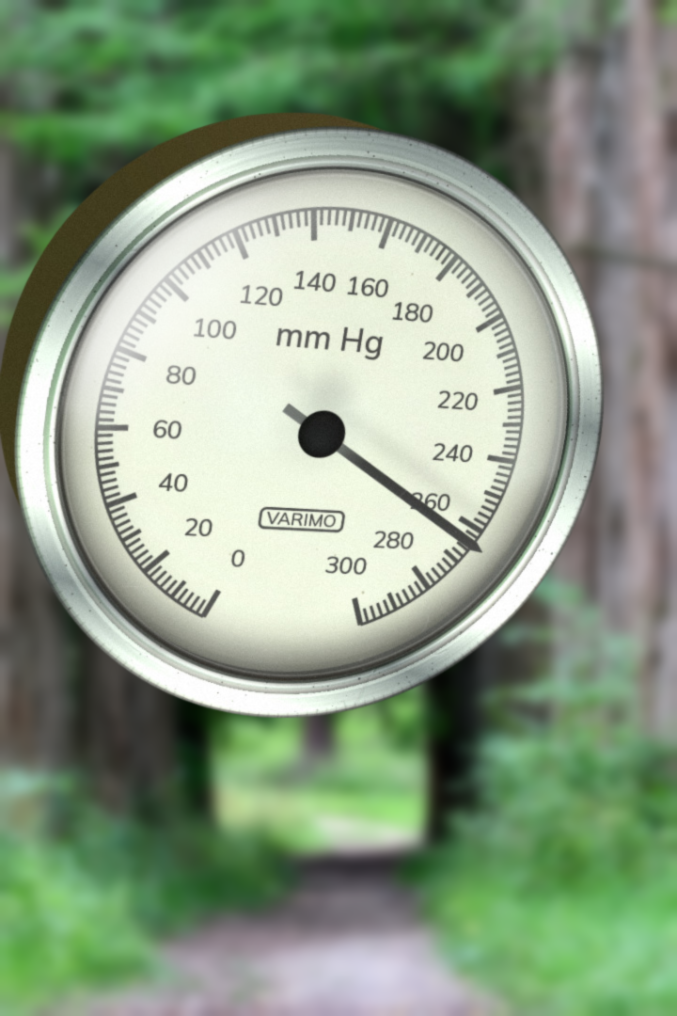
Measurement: 264 mmHg
